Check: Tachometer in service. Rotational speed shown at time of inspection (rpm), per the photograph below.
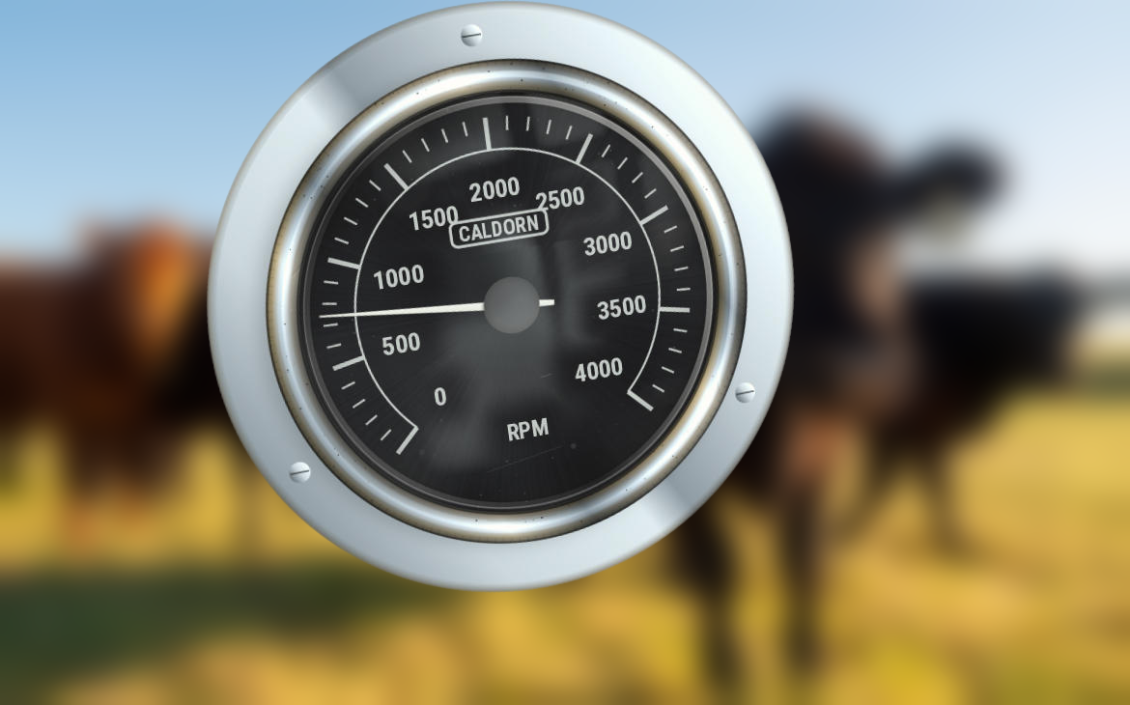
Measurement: 750 rpm
